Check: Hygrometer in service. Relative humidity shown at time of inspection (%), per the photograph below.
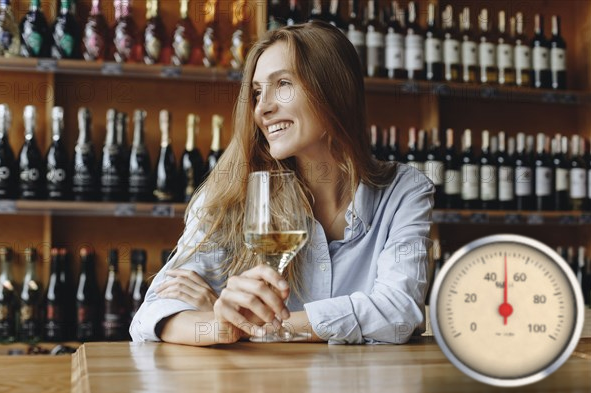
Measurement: 50 %
